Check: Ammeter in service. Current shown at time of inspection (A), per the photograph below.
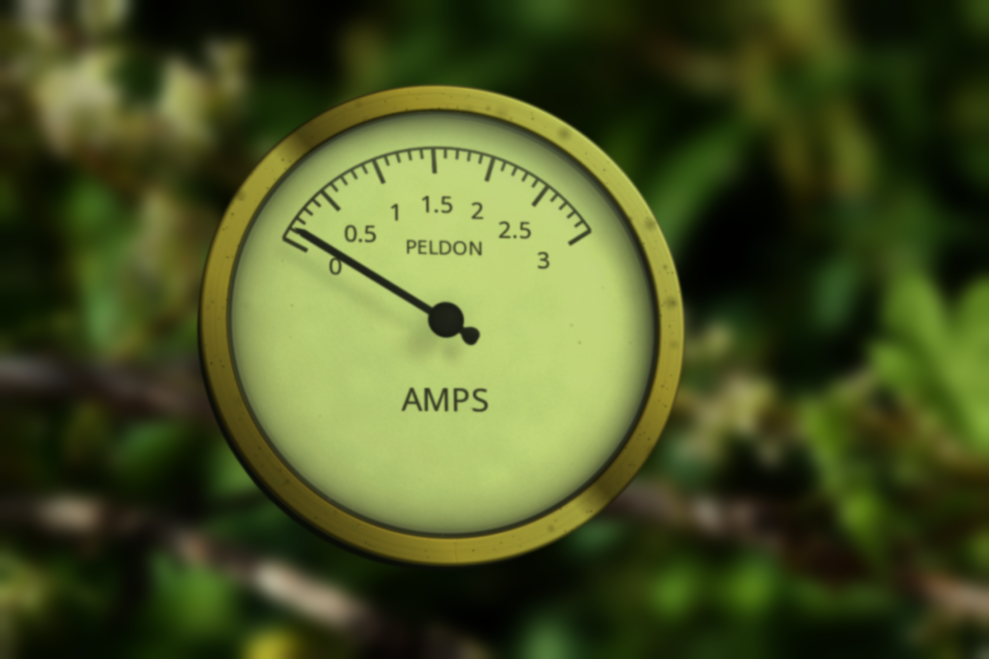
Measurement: 0.1 A
